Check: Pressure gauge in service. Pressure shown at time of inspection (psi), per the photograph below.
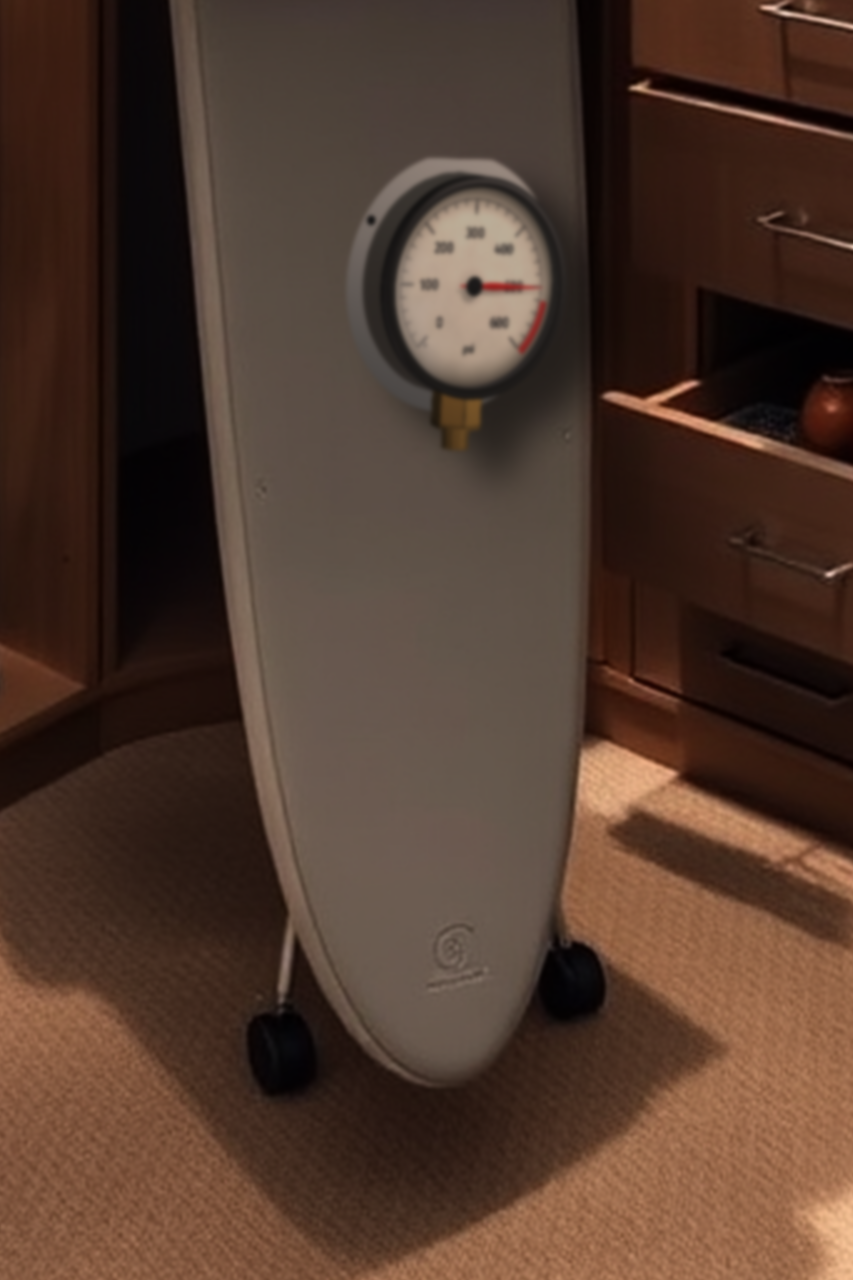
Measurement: 500 psi
